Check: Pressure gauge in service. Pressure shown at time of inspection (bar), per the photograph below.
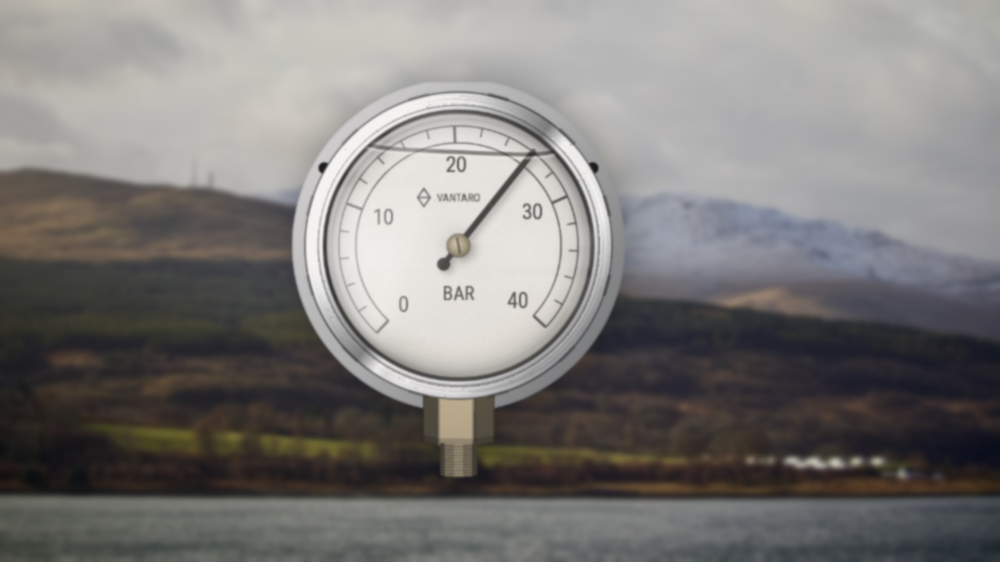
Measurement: 26 bar
